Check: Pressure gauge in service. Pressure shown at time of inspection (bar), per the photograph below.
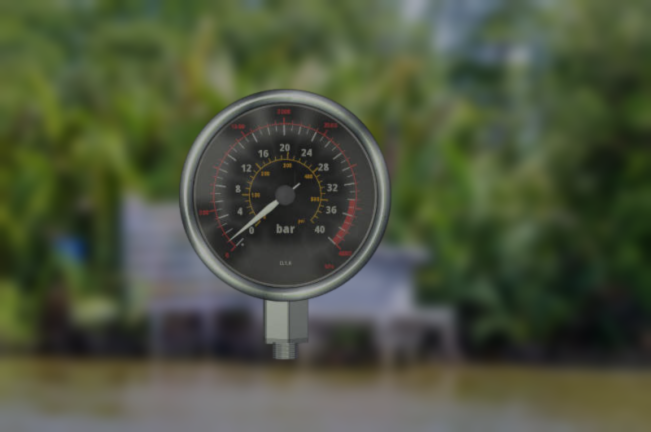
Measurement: 1 bar
